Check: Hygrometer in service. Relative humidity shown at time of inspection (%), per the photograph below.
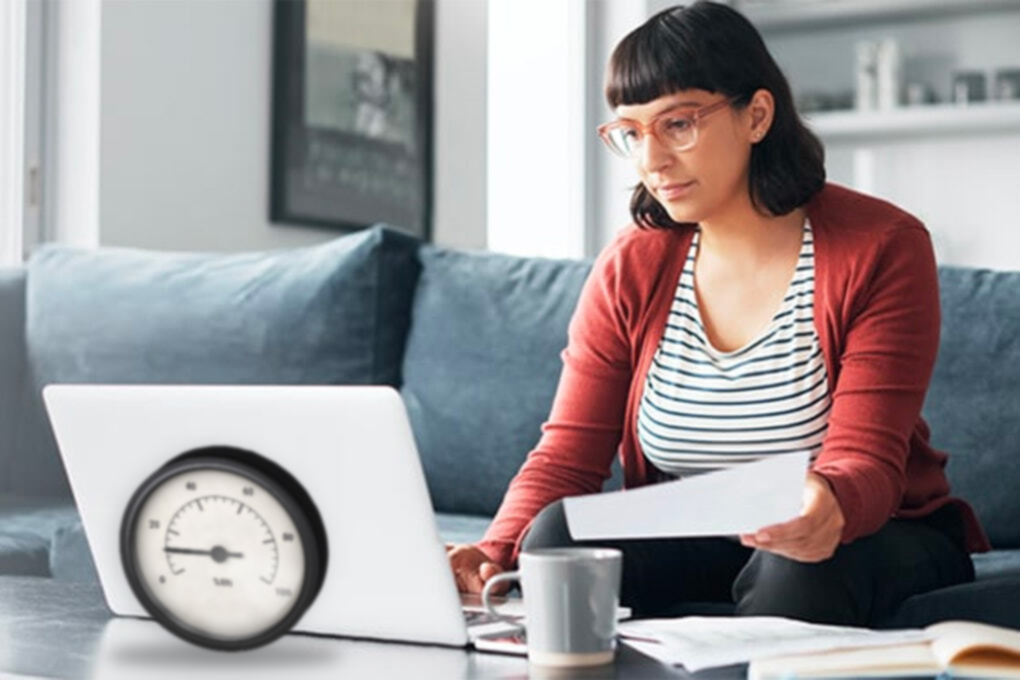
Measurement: 12 %
